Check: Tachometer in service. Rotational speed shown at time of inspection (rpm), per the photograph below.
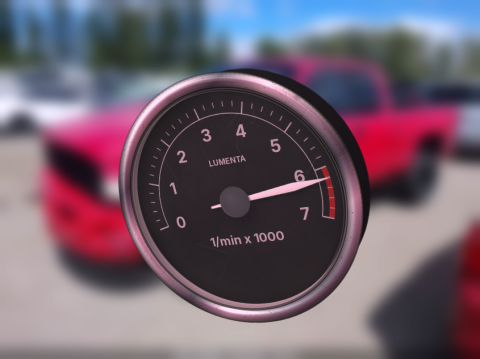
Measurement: 6200 rpm
